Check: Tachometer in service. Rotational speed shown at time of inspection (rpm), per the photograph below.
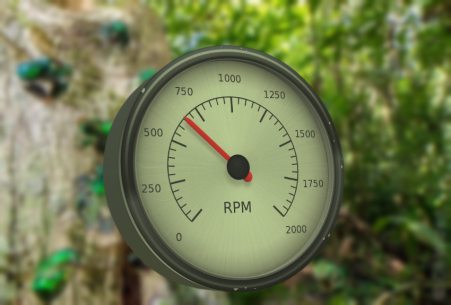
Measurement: 650 rpm
